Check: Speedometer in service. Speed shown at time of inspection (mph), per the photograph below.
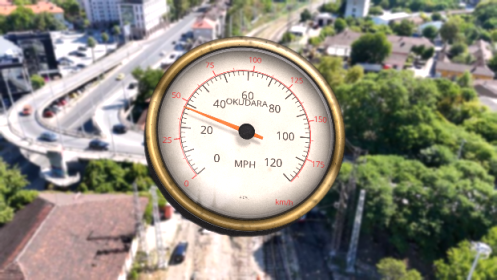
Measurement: 28 mph
